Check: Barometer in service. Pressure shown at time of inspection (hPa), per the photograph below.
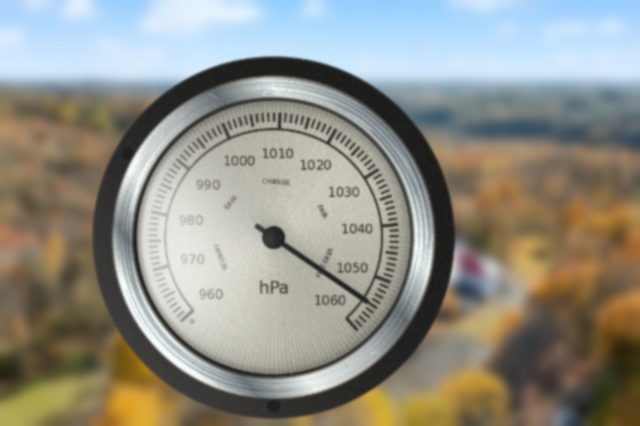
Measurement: 1055 hPa
